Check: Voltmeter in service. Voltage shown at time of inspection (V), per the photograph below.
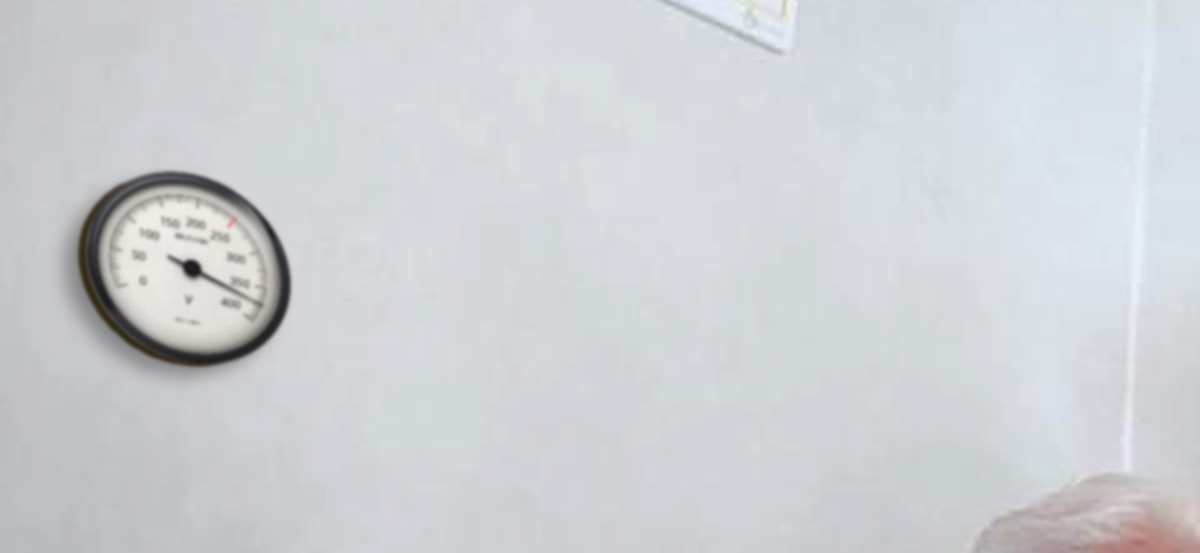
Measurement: 375 V
